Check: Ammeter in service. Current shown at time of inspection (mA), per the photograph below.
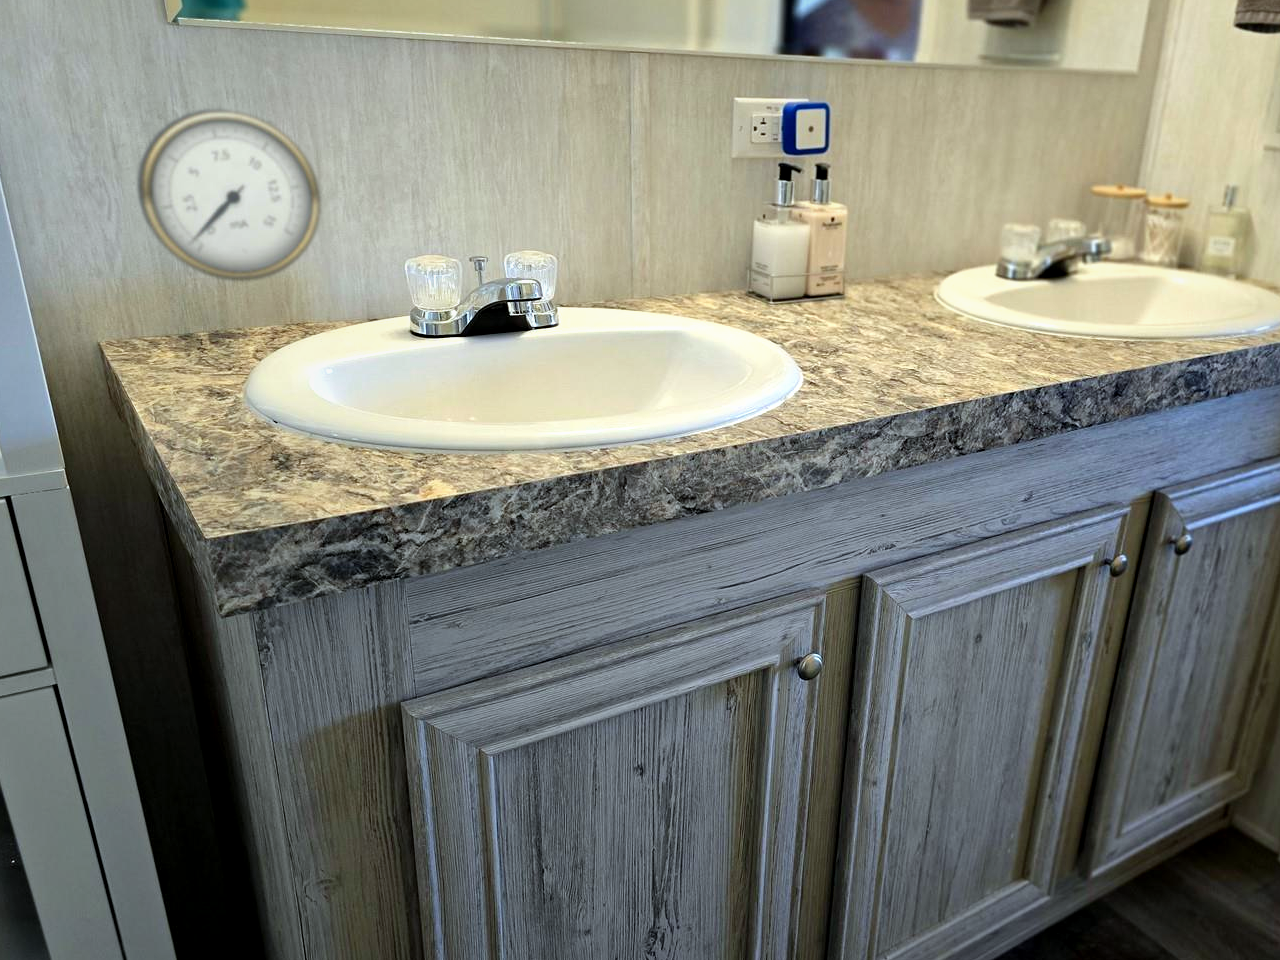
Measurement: 0.5 mA
